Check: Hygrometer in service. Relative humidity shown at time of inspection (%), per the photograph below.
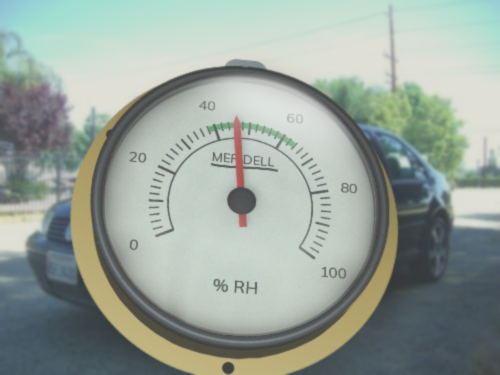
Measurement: 46 %
